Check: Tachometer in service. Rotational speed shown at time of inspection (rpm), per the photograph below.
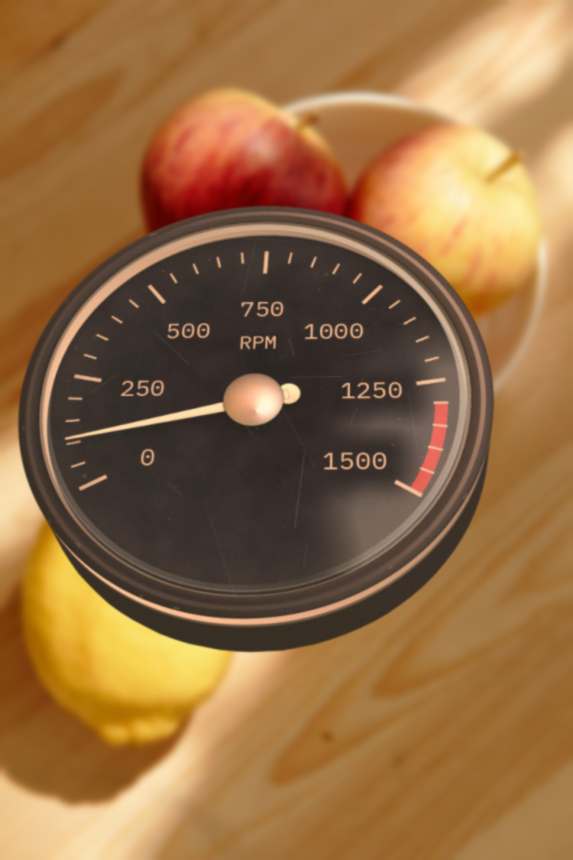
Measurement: 100 rpm
